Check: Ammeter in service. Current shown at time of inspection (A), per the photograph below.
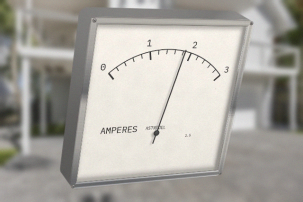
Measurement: 1.8 A
